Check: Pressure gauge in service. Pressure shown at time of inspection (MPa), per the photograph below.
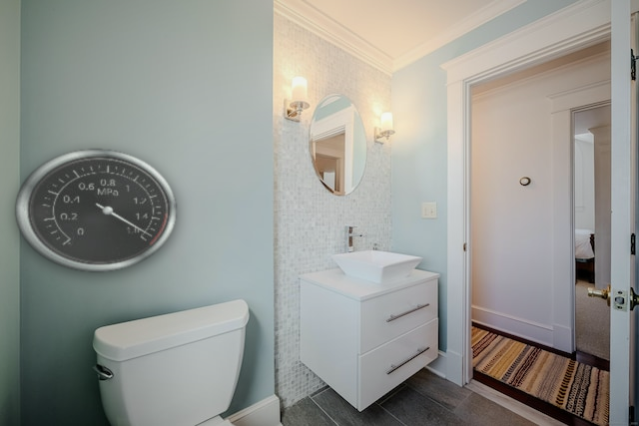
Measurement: 1.55 MPa
